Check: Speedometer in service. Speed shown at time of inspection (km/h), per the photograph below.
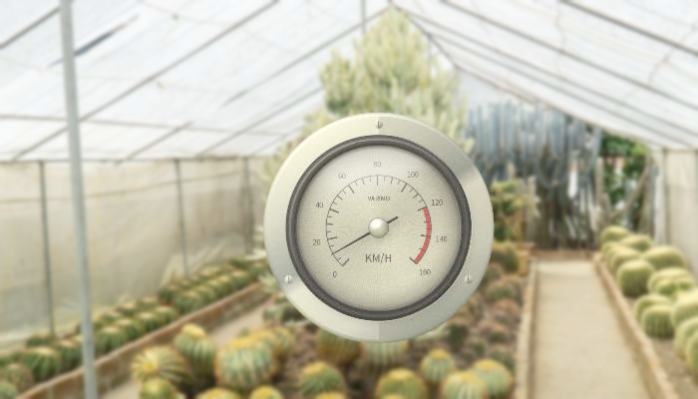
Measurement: 10 km/h
